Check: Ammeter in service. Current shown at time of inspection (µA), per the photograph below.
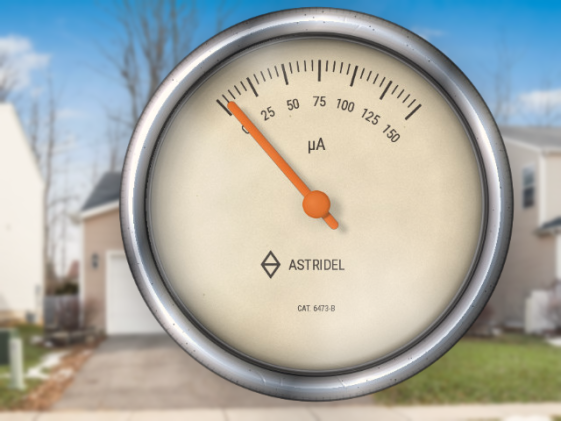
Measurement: 5 µA
